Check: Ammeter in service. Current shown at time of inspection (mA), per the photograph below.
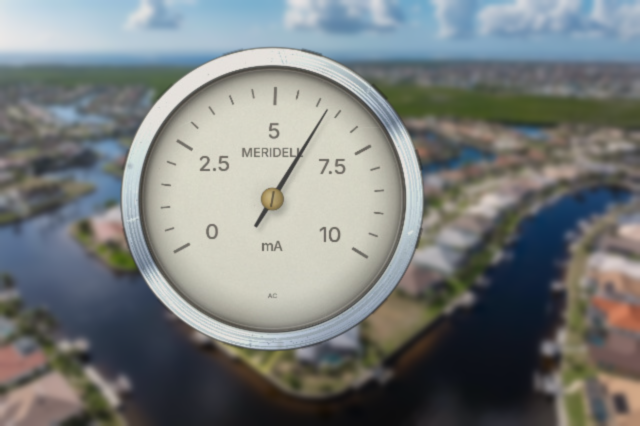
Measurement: 6.25 mA
